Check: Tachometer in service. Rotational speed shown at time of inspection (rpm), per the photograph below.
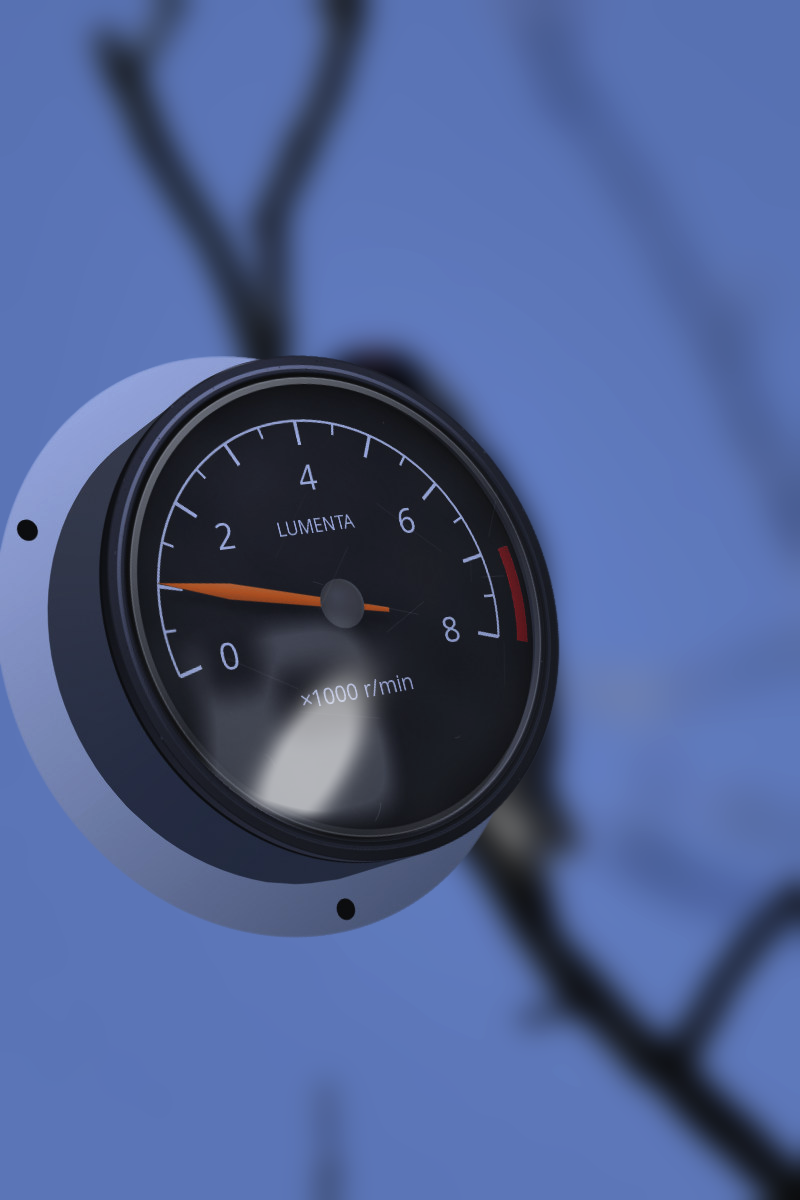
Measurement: 1000 rpm
